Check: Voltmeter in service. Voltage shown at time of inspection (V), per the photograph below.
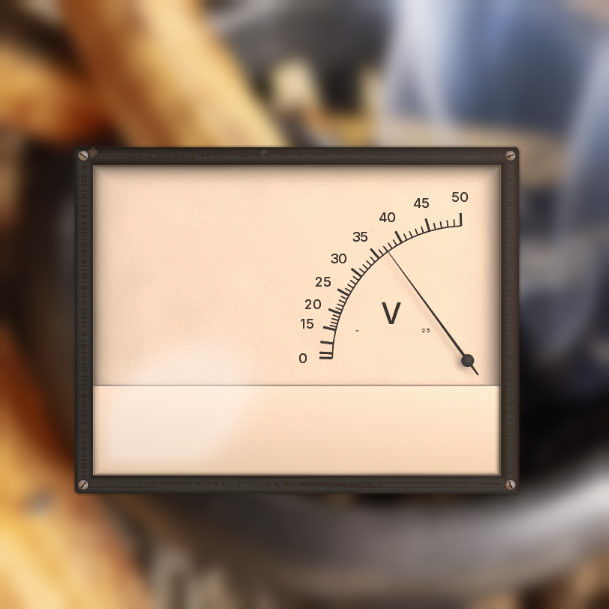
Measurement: 37 V
